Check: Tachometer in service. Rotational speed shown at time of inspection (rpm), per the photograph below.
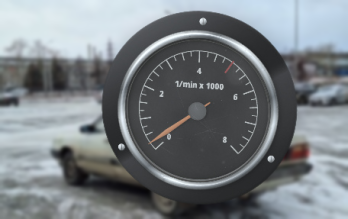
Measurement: 250 rpm
